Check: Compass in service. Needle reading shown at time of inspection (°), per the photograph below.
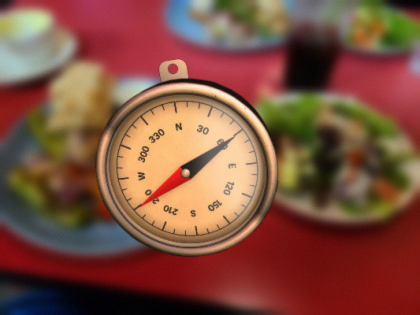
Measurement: 240 °
